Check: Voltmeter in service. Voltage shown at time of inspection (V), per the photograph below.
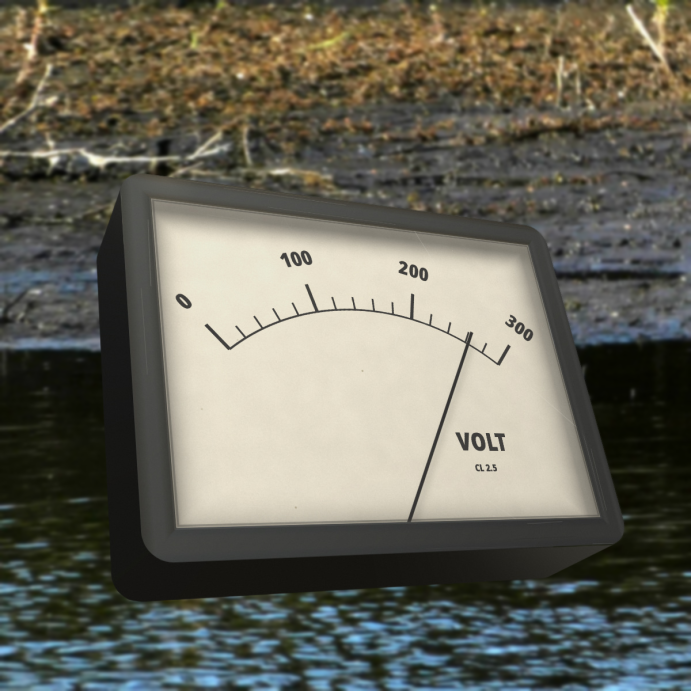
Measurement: 260 V
